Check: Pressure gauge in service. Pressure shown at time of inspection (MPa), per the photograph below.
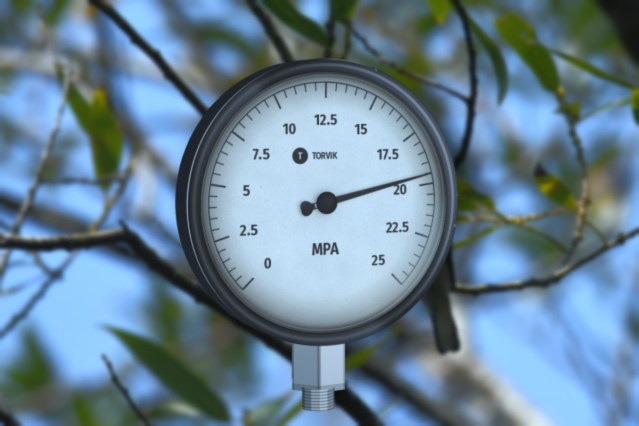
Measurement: 19.5 MPa
